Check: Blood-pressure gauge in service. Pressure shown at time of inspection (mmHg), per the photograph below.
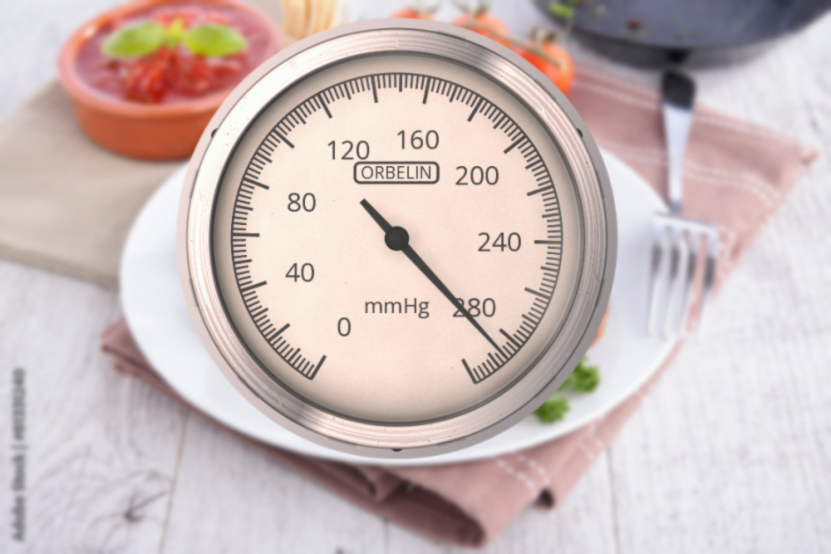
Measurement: 286 mmHg
